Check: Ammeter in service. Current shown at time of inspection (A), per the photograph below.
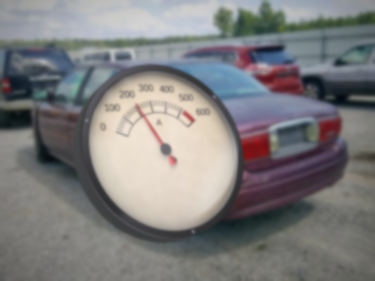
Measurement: 200 A
